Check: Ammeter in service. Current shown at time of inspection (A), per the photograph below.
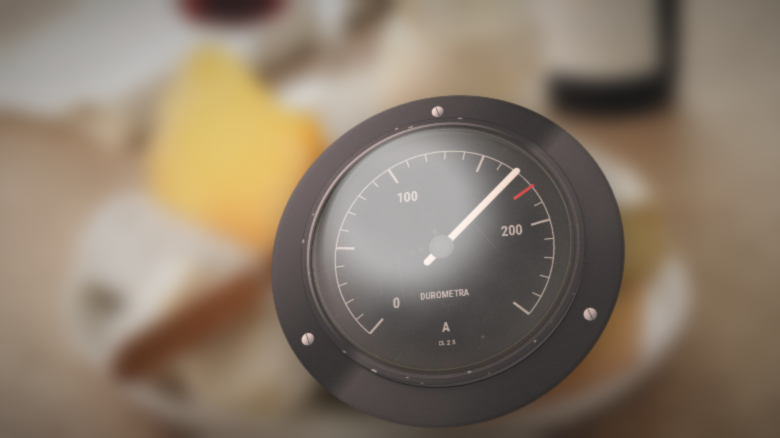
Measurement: 170 A
